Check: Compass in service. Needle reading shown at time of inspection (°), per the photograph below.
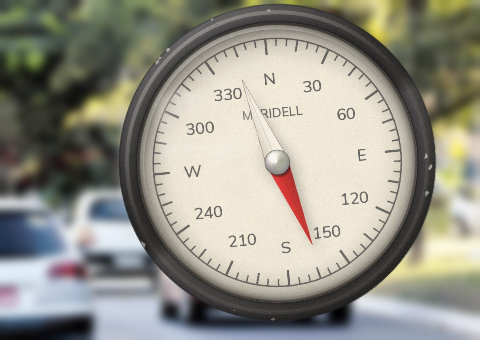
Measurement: 162.5 °
